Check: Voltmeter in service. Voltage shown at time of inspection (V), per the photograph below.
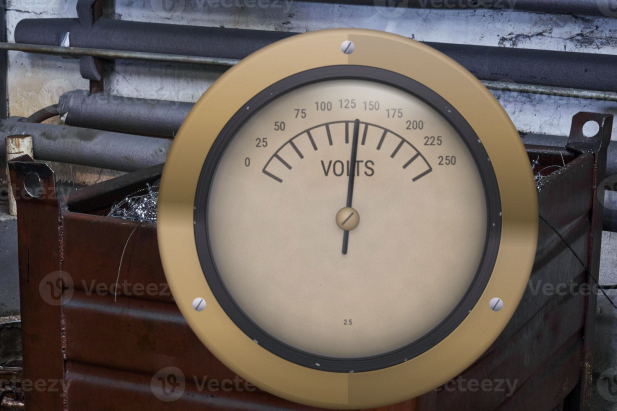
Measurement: 137.5 V
